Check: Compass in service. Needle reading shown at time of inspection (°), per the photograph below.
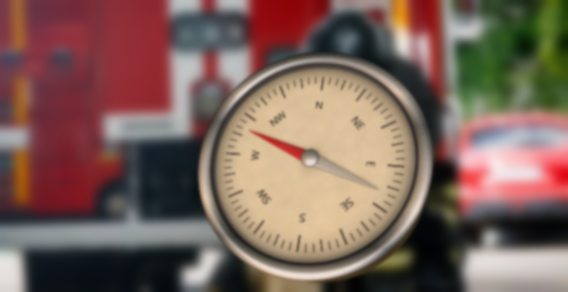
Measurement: 290 °
